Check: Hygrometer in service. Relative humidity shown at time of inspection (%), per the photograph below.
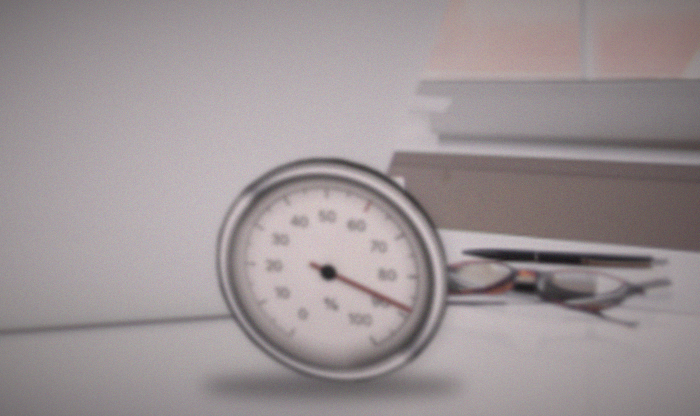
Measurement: 87.5 %
